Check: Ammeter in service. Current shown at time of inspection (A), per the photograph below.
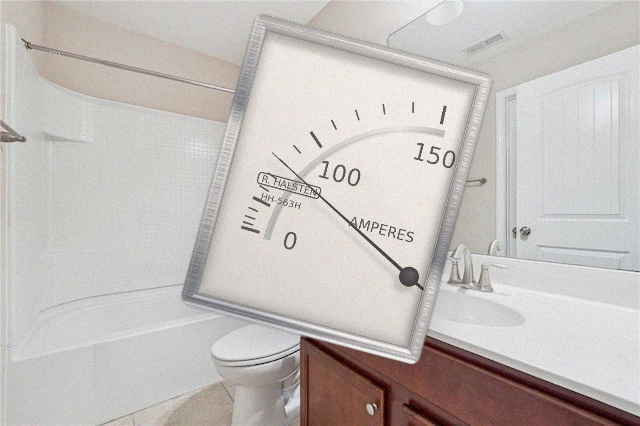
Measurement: 80 A
